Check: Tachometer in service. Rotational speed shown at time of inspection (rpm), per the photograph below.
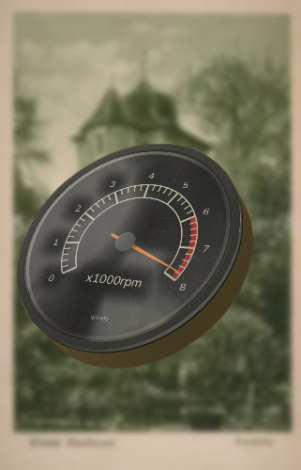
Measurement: 7800 rpm
